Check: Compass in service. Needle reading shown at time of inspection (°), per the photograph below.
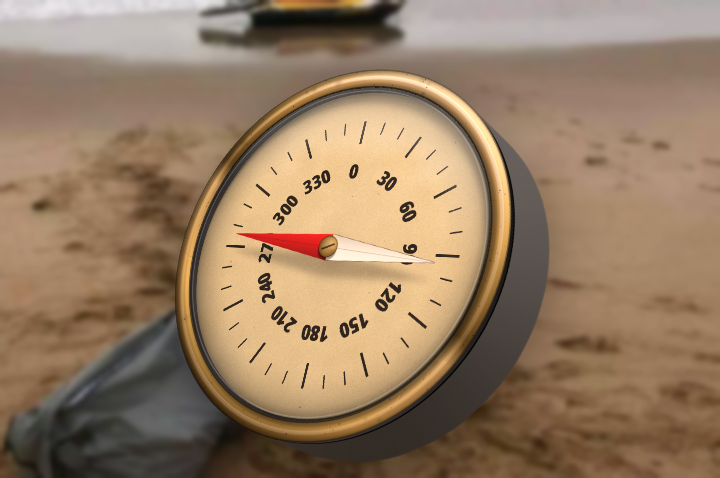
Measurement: 275 °
